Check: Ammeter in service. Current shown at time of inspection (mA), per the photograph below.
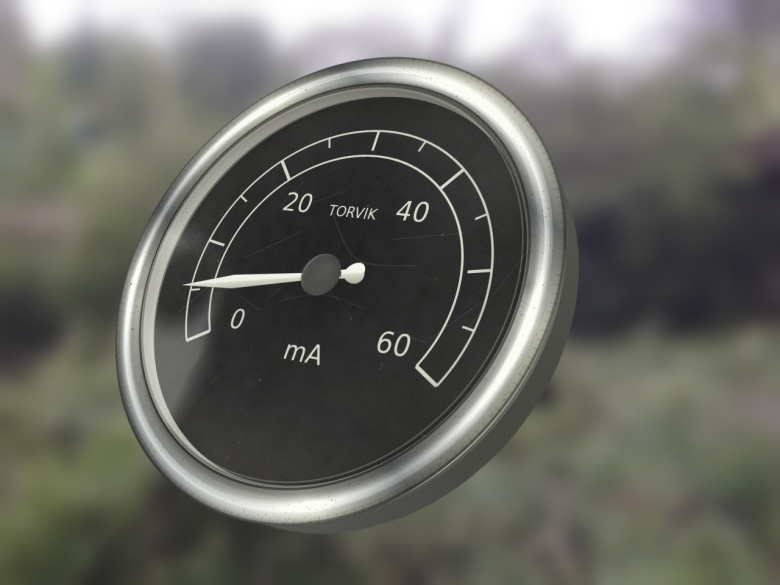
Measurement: 5 mA
